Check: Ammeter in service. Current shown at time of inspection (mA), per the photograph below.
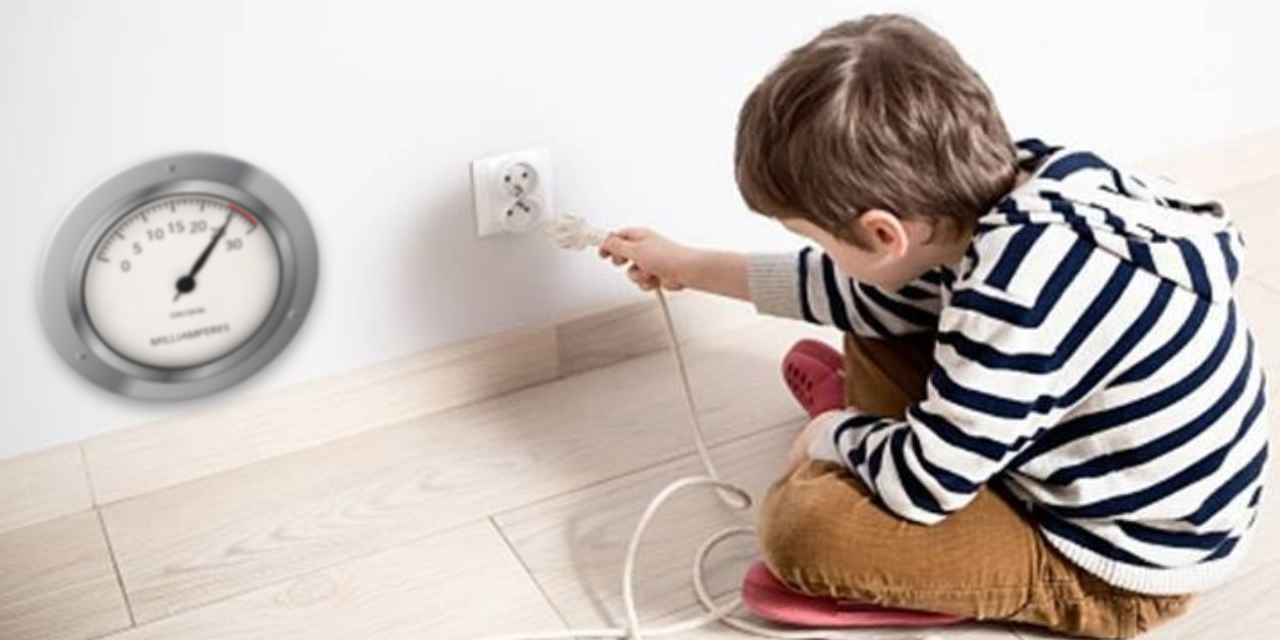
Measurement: 25 mA
